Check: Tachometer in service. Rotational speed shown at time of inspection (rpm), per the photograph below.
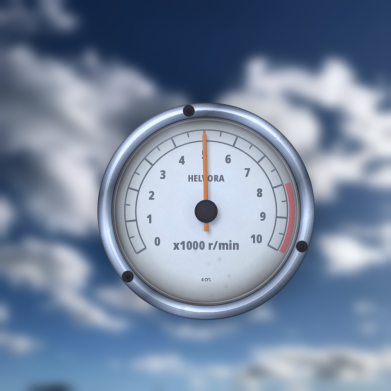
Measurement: 5000 rpm
